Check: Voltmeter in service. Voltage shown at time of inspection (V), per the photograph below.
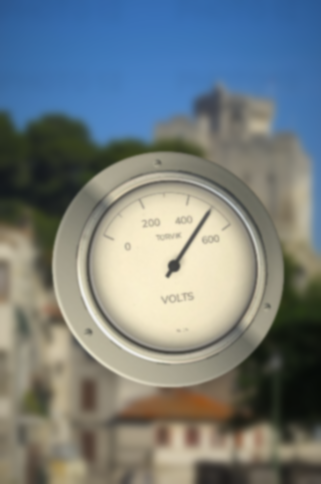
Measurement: 500 V
